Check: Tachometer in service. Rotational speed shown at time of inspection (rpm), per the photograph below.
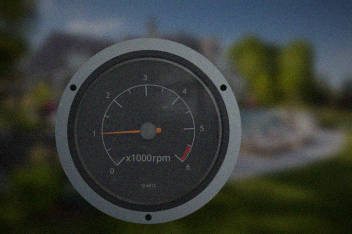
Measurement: 1000 rpm
